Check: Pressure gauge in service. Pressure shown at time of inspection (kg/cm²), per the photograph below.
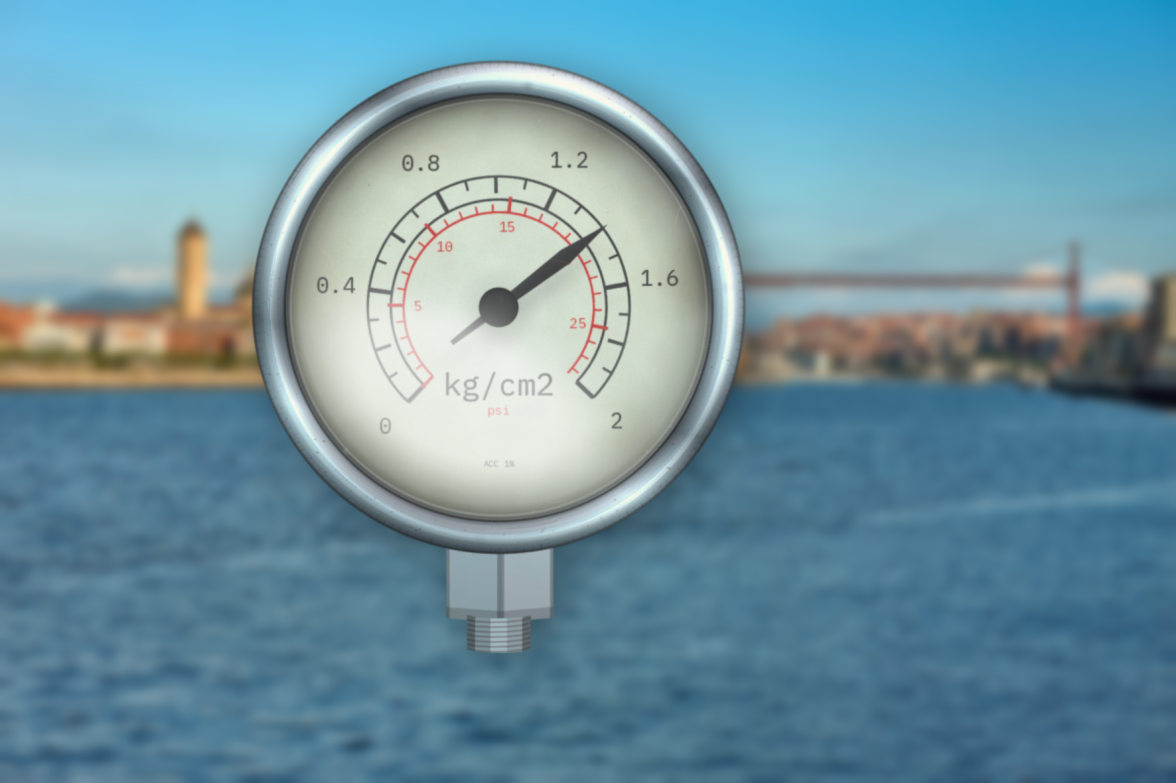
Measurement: 1.4 kg/cm²
